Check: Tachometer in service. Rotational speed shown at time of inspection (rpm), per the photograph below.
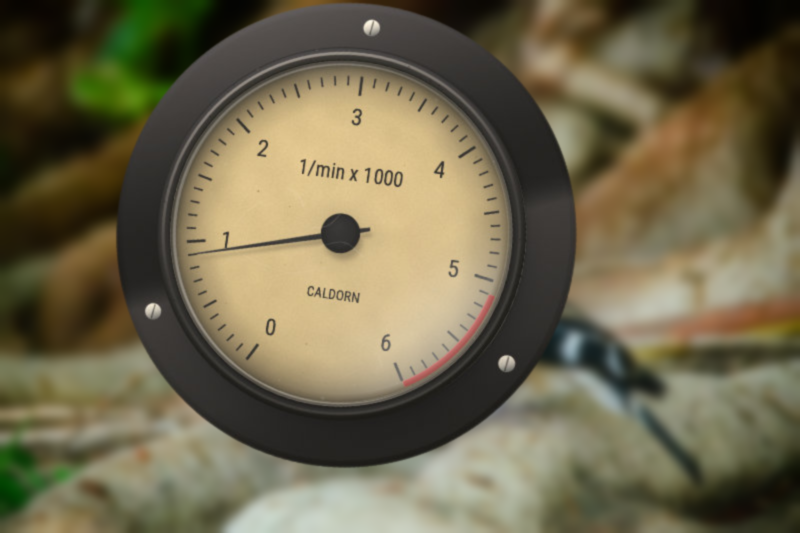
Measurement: 900 rpm
